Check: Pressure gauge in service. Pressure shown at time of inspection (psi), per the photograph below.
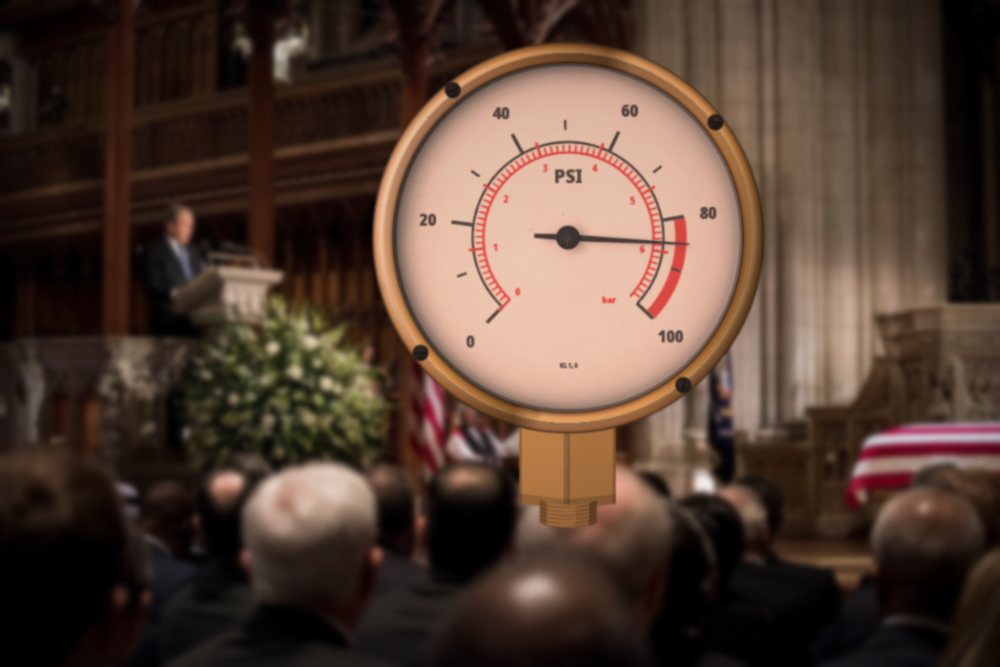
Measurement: 85 psi
